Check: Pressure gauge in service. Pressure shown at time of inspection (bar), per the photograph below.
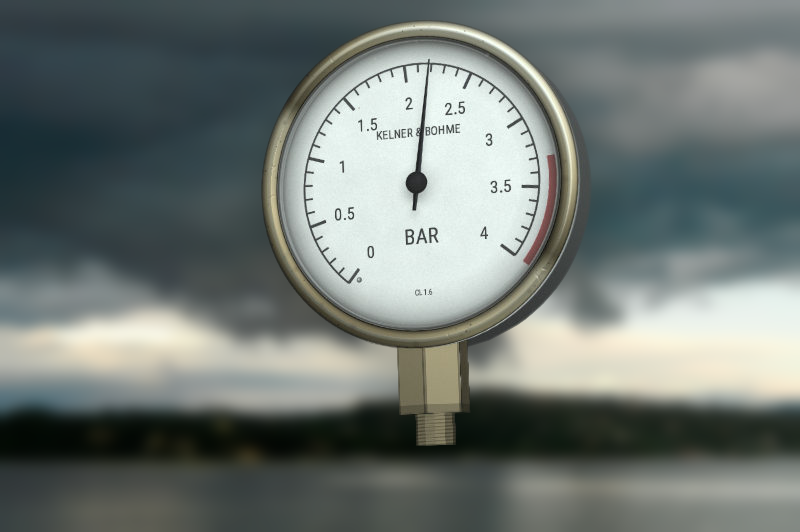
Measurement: 2.2 bar
